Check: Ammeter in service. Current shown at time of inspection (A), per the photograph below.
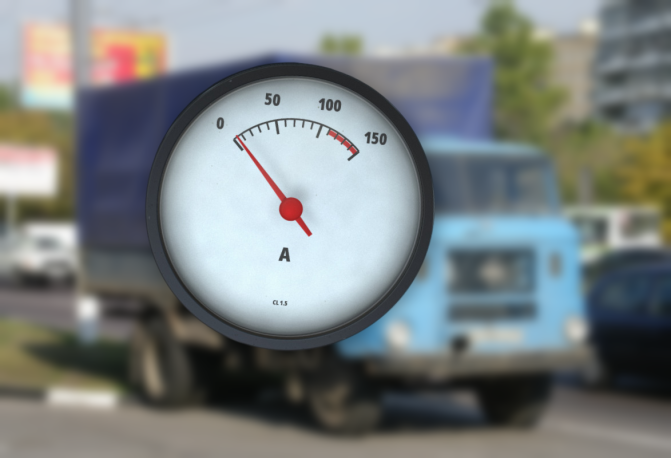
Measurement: 5 A
